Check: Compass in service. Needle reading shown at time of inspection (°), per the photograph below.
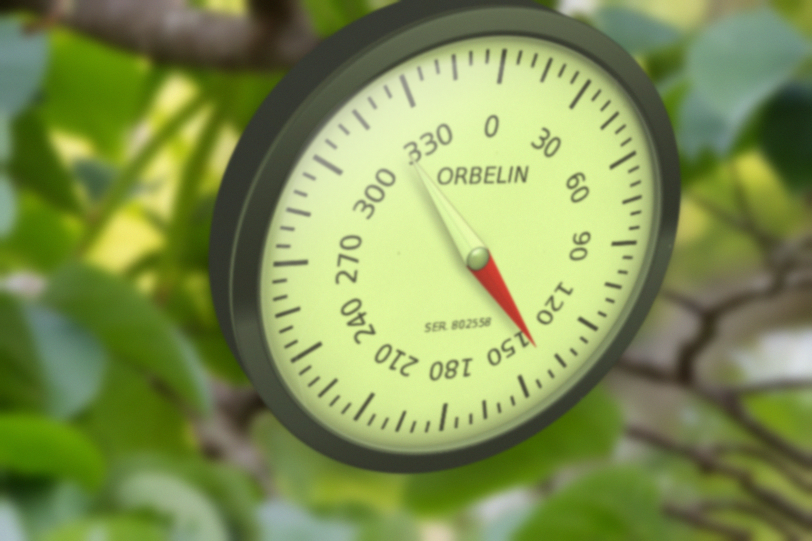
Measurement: 140 °
